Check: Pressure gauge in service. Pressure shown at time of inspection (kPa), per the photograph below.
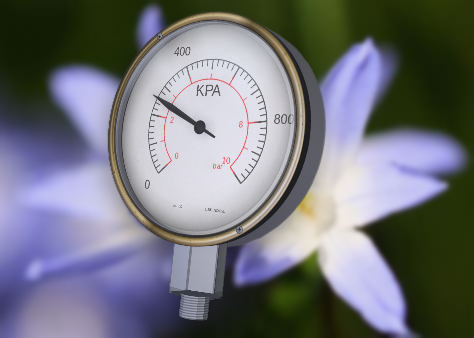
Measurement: 260 kPa
